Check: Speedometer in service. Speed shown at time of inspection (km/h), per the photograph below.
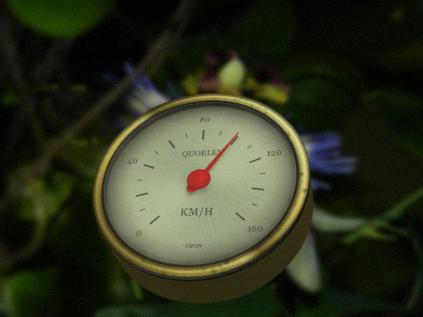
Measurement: 100 km/h
